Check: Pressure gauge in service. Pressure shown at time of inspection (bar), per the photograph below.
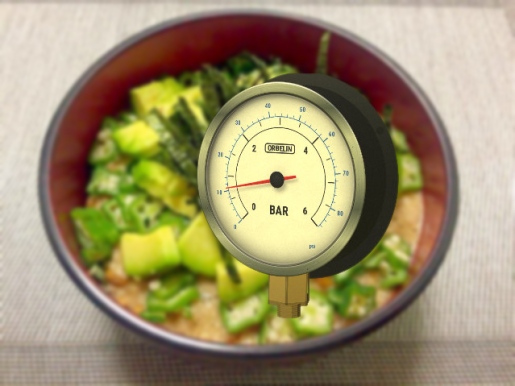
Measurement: 0.75 bar
